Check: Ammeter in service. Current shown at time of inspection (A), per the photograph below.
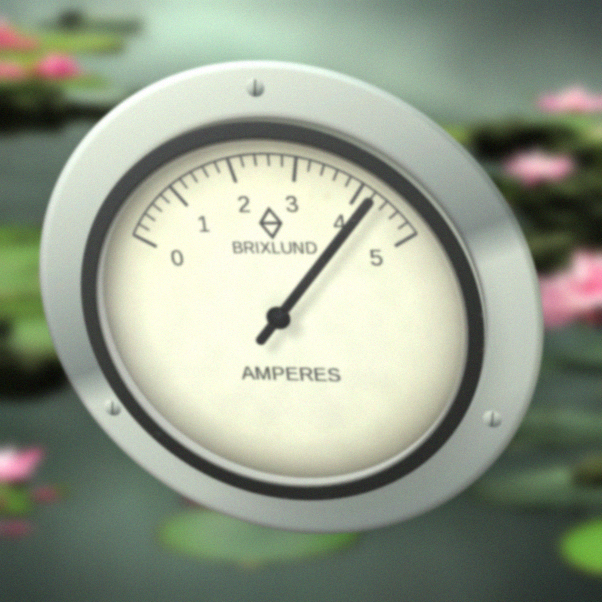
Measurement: 4.2 A
